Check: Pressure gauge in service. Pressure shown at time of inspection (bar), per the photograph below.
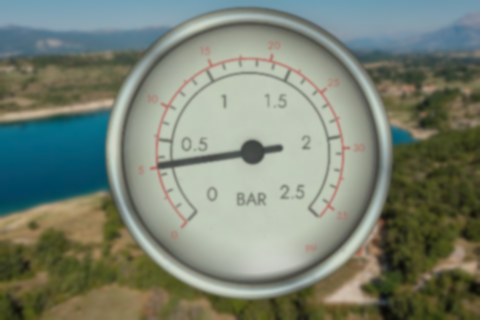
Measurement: 0.35 bar
